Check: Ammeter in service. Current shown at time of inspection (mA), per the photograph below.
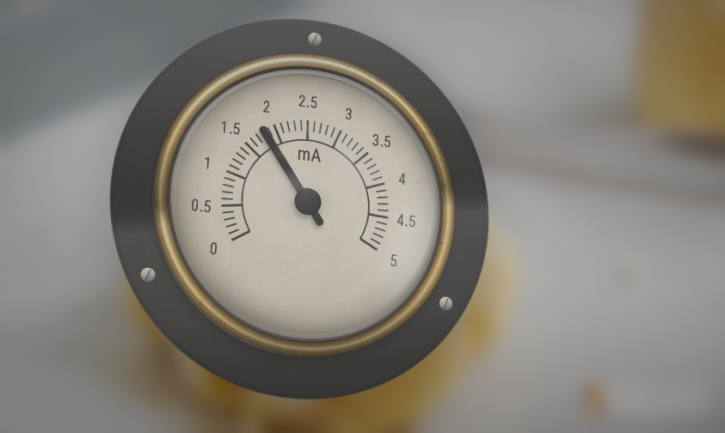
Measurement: 1.8 mA
